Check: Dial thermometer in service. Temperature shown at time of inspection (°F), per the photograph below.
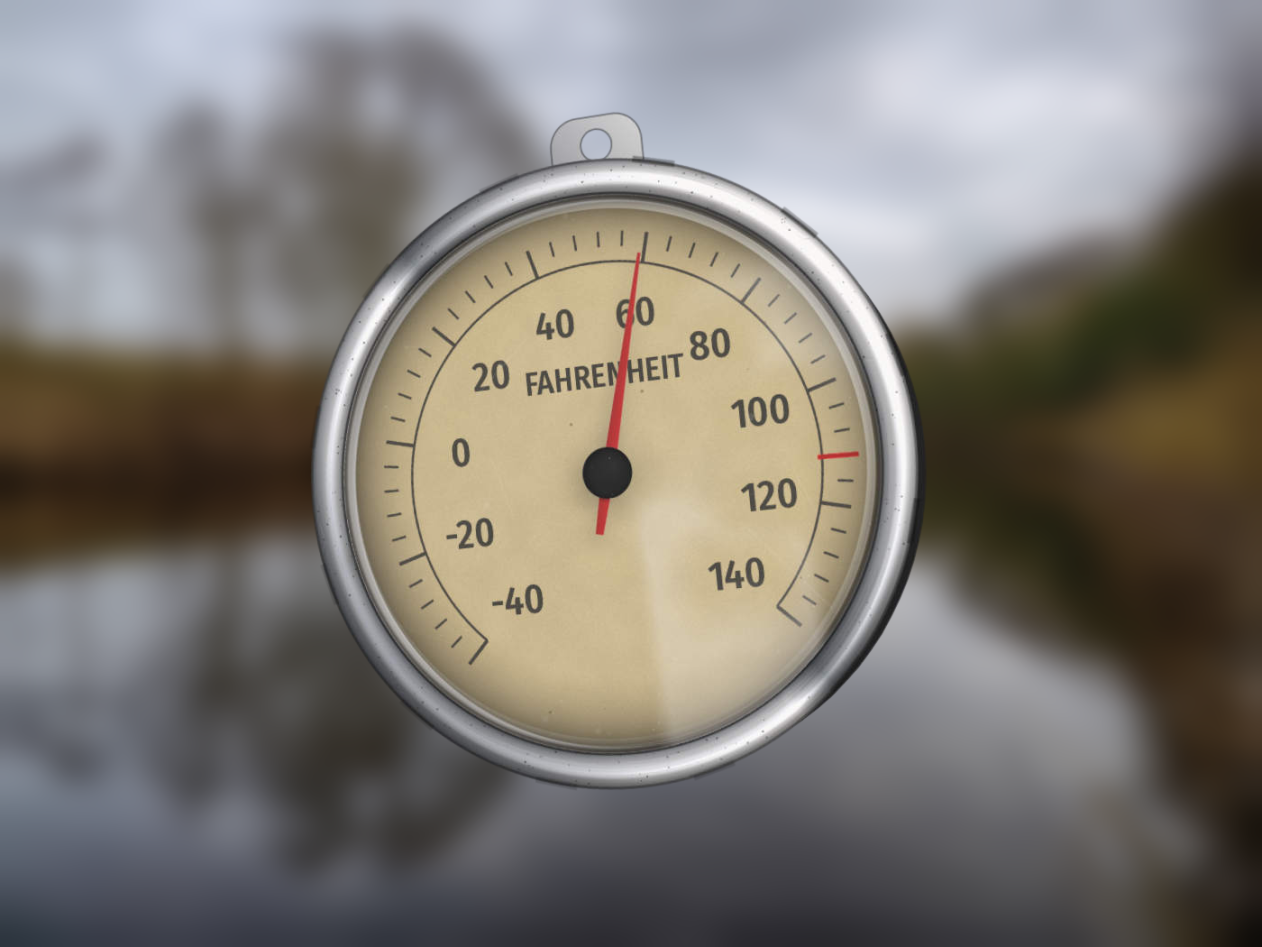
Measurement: 60 °F
